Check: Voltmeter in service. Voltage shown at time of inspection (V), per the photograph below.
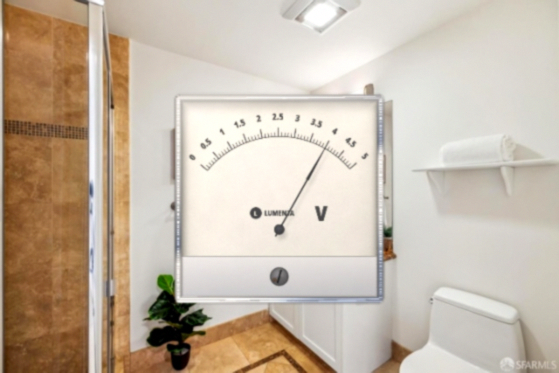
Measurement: 4 V
